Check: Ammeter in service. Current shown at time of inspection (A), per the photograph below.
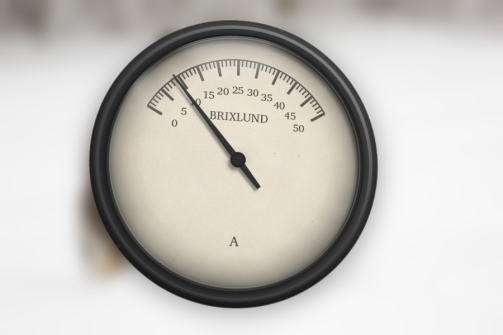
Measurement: 9 A
